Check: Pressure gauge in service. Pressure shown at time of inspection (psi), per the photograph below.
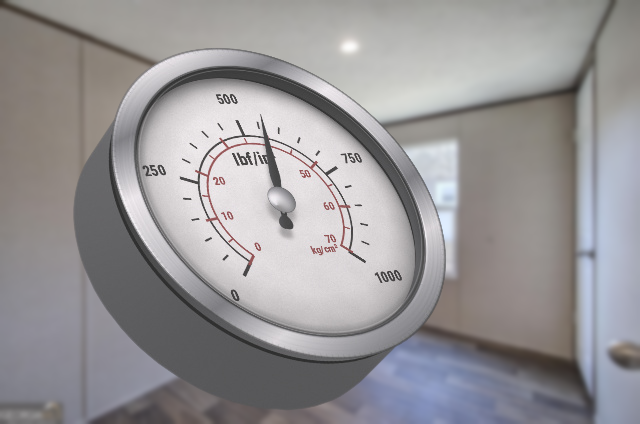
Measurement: 550 psi
